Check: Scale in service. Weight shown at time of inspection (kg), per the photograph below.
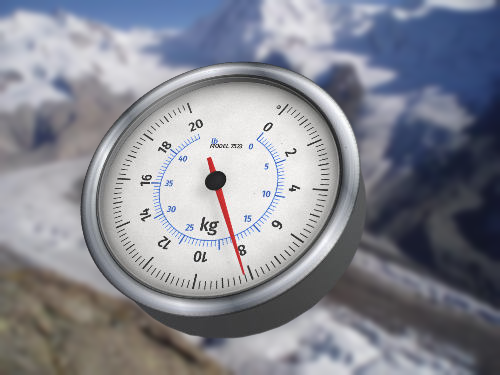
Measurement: 8.2 kg
